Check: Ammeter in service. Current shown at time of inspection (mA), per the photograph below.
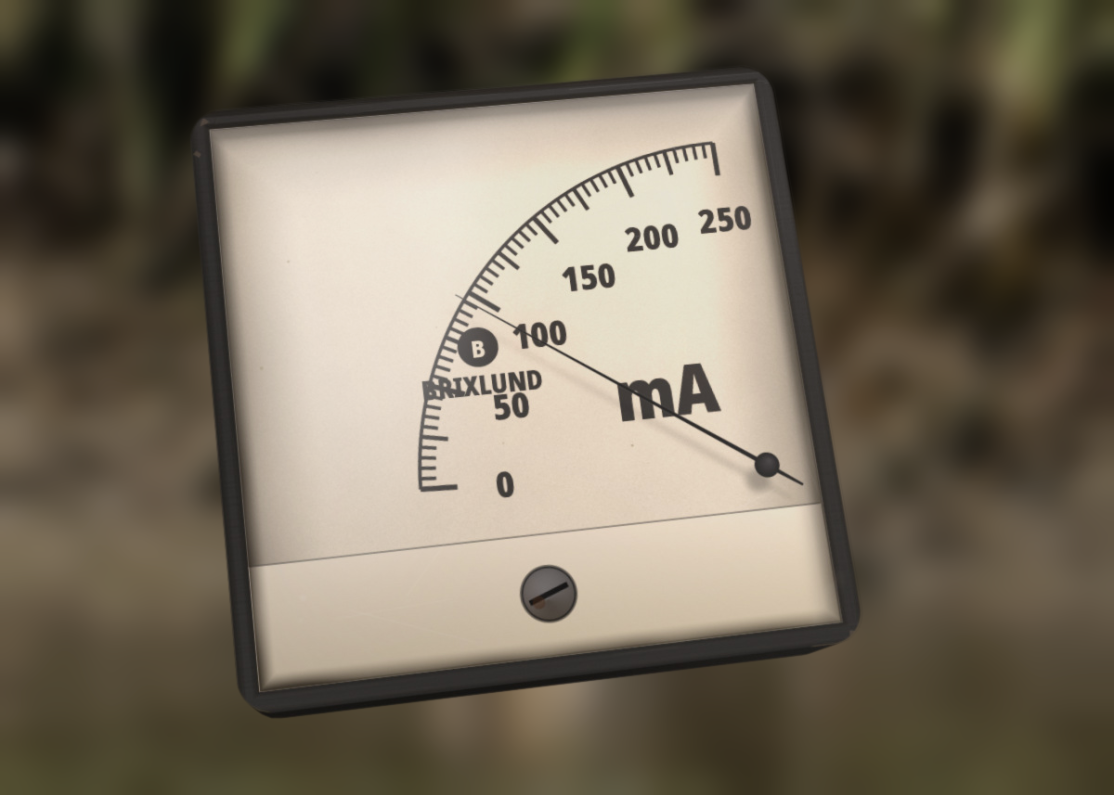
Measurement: 95 mA
